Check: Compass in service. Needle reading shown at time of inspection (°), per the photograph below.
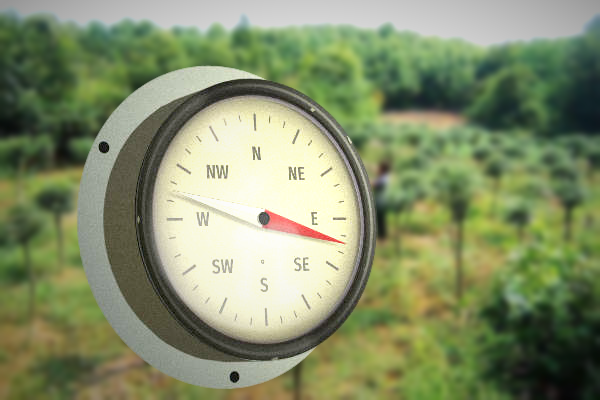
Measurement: 105 °
